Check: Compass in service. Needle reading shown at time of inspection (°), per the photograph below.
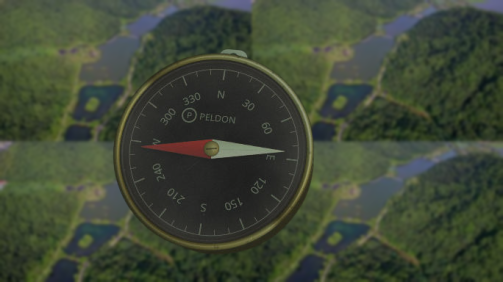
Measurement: 265 °
